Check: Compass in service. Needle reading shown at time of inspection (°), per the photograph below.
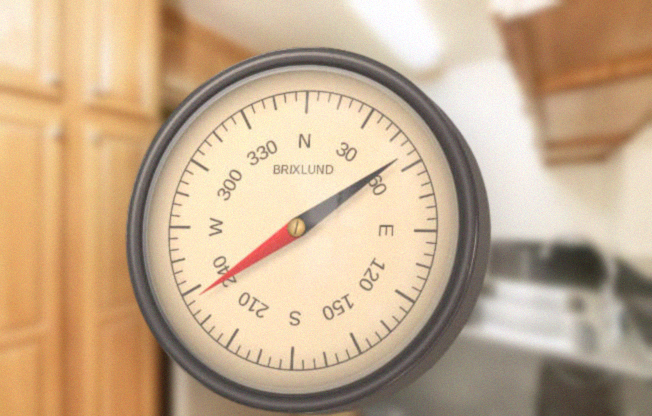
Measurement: 235 °
